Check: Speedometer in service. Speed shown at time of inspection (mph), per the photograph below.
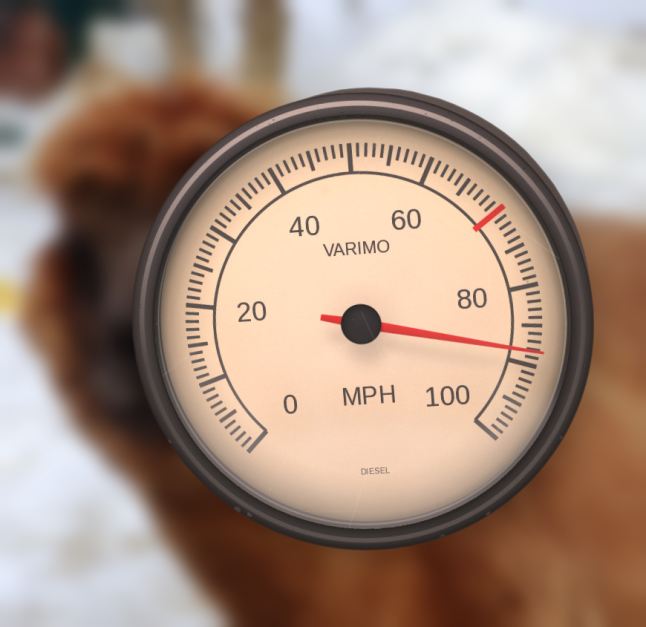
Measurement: 88 mph
